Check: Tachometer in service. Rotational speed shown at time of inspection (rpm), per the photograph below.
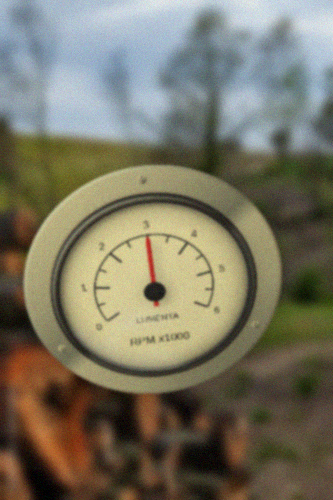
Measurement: 3000 rpm
